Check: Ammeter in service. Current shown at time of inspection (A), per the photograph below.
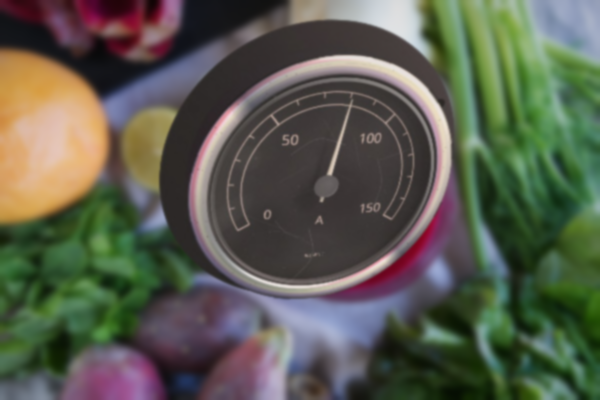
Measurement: 80 A
